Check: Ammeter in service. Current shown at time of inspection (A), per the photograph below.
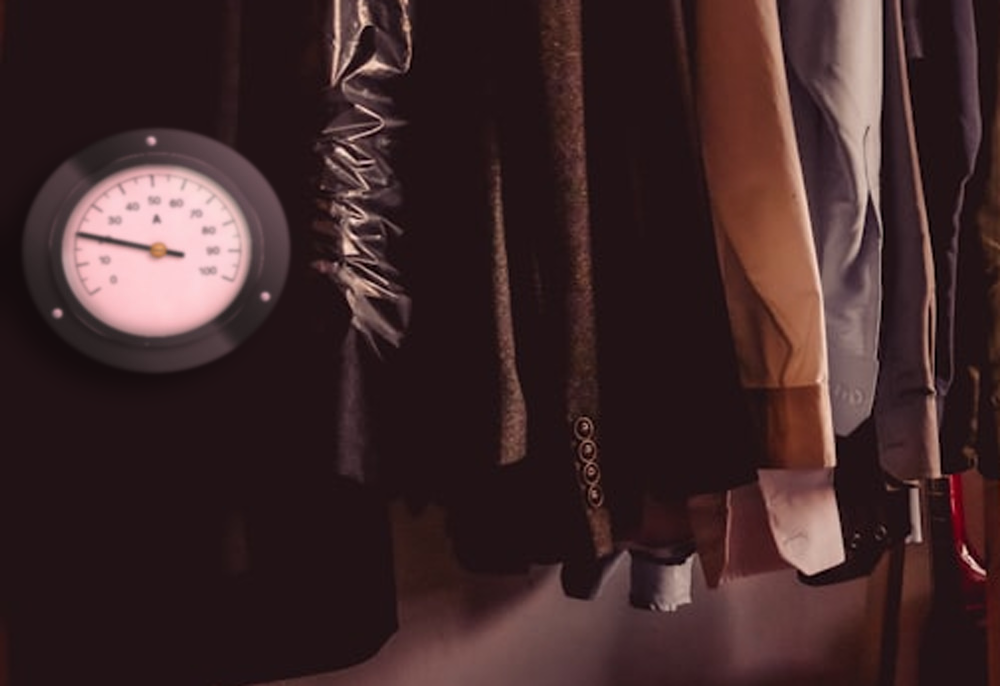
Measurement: 20 A
